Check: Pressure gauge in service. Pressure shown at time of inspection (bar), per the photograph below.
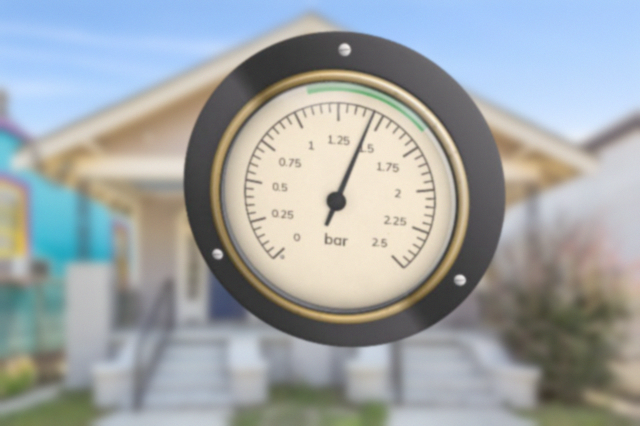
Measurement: 1.45 bar
